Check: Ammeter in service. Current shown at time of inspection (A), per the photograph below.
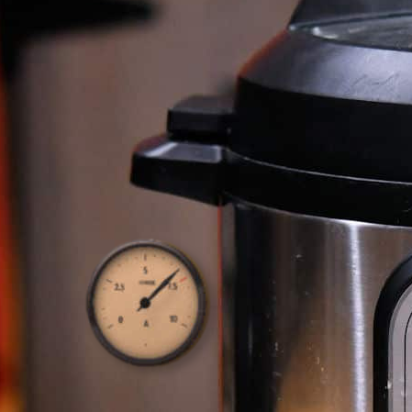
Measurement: 7 A
